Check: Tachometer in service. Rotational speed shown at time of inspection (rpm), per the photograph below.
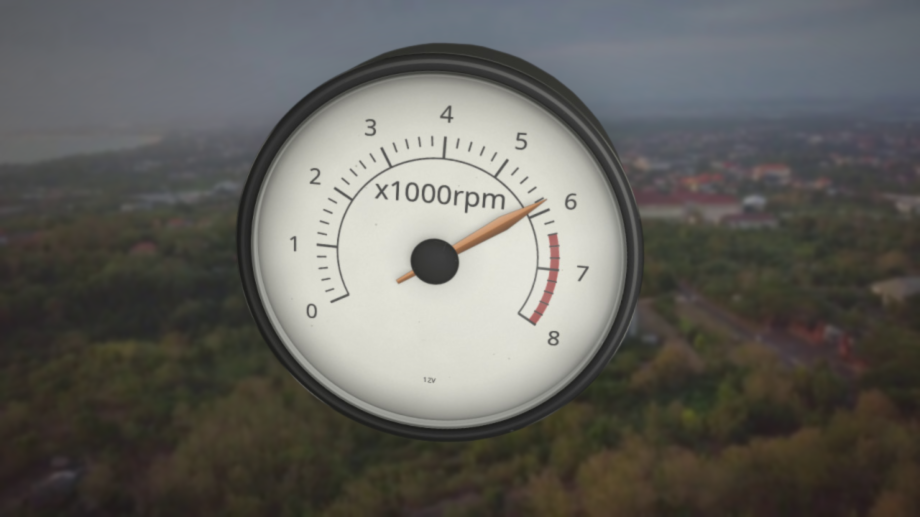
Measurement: 5800 rpm
